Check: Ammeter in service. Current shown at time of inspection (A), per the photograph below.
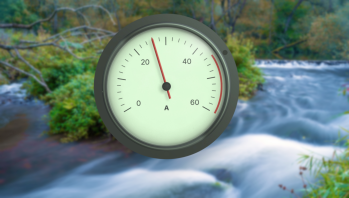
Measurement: 26 A
